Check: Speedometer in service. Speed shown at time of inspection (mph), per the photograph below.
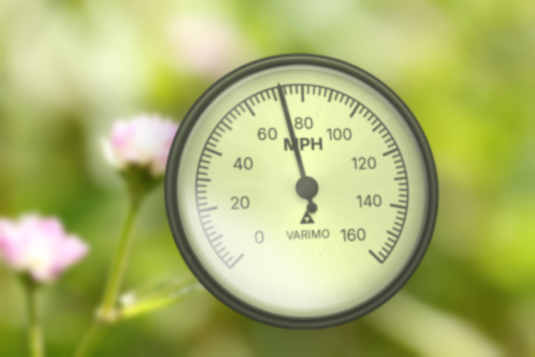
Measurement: 72 mph
